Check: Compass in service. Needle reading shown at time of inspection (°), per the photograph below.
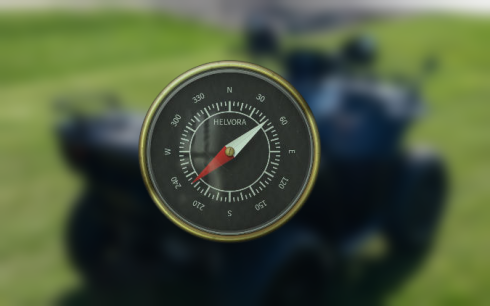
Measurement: 230 °
